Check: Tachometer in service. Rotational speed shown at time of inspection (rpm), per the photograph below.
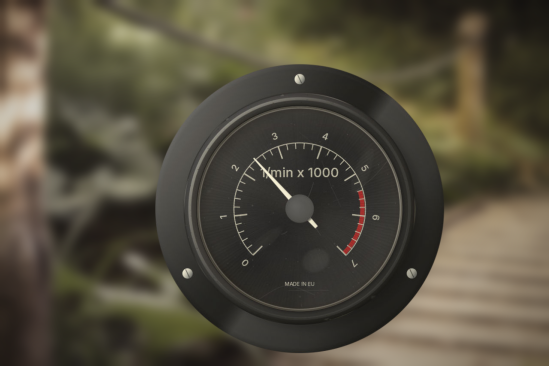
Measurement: 2400 rpm
